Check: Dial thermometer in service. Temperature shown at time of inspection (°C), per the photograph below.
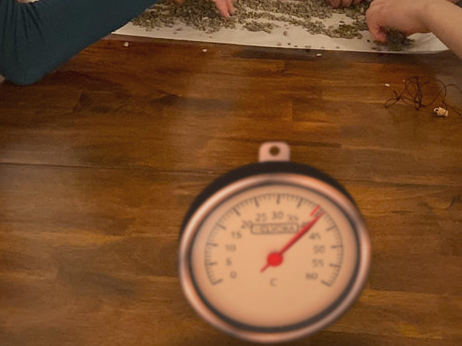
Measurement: 40 °C
